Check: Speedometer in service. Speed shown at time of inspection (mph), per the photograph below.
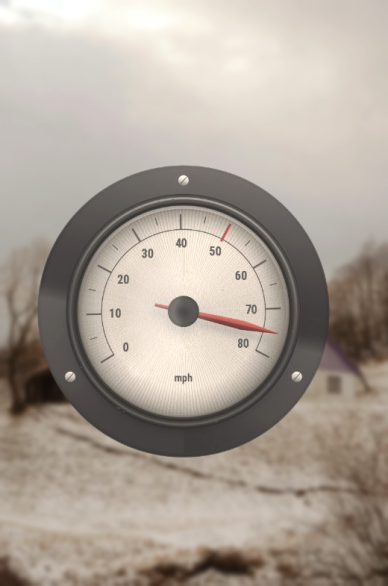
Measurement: 75 mph
